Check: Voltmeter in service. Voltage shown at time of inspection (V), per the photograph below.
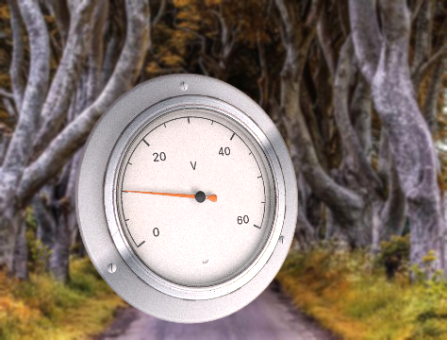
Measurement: 10 V
